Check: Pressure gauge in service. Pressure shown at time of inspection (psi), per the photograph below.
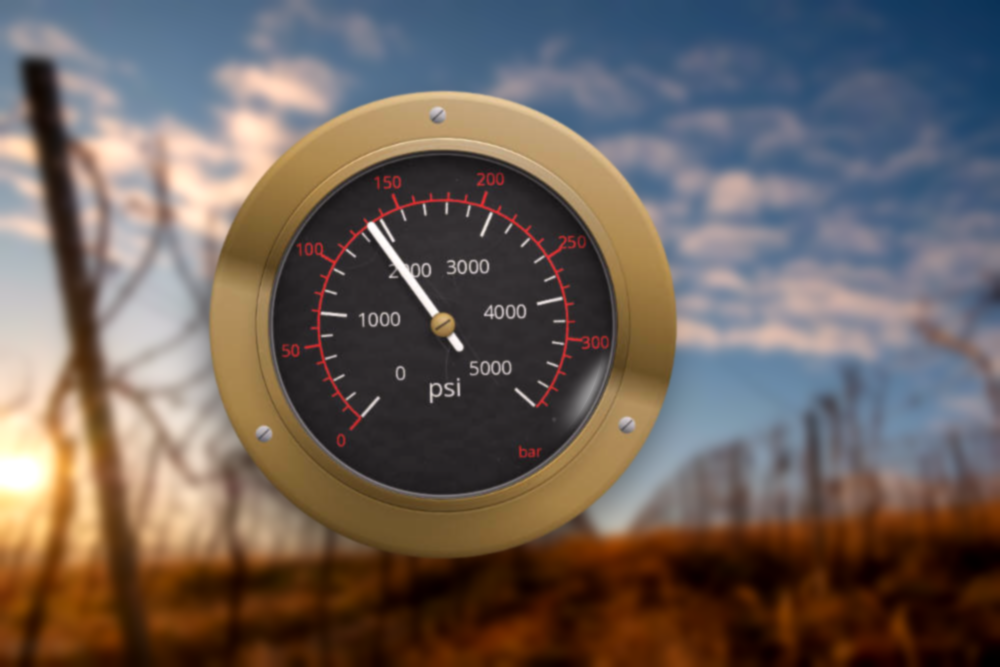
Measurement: 1900 psi
